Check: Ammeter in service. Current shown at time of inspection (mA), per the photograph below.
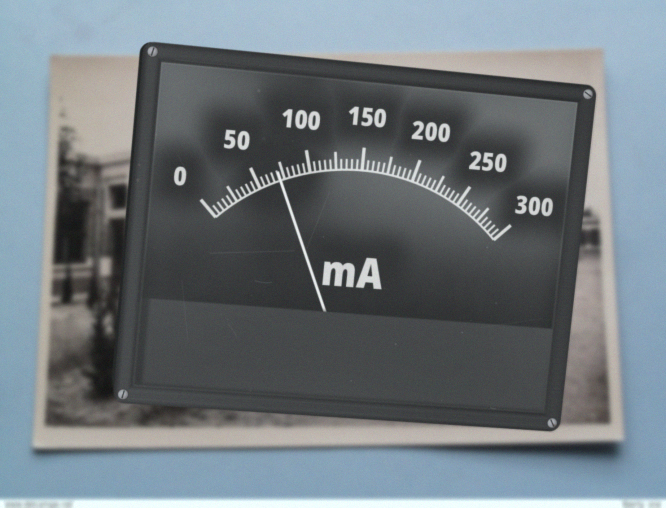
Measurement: 70 mA
